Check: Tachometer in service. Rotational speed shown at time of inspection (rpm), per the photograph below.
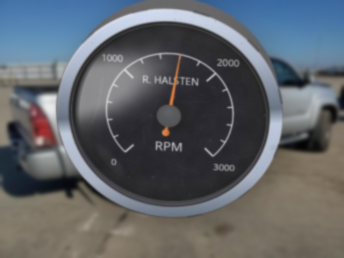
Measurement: 1600 rpm
